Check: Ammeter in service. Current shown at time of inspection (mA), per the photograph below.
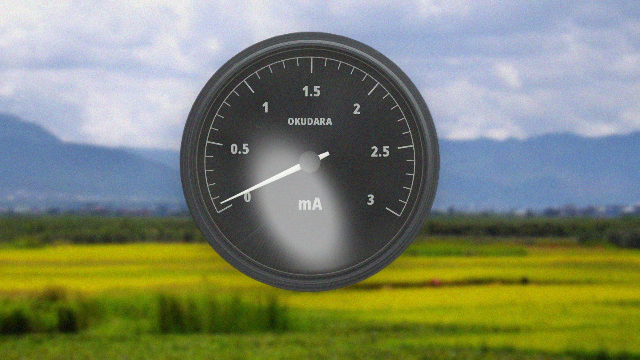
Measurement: 0.05 mA
